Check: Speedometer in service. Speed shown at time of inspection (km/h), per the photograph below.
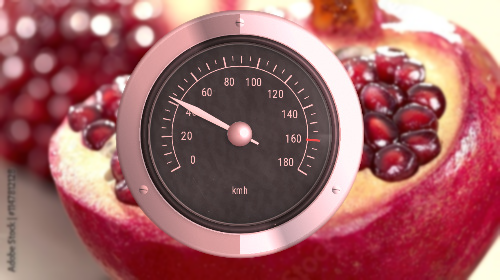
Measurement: 42.5 km/h
